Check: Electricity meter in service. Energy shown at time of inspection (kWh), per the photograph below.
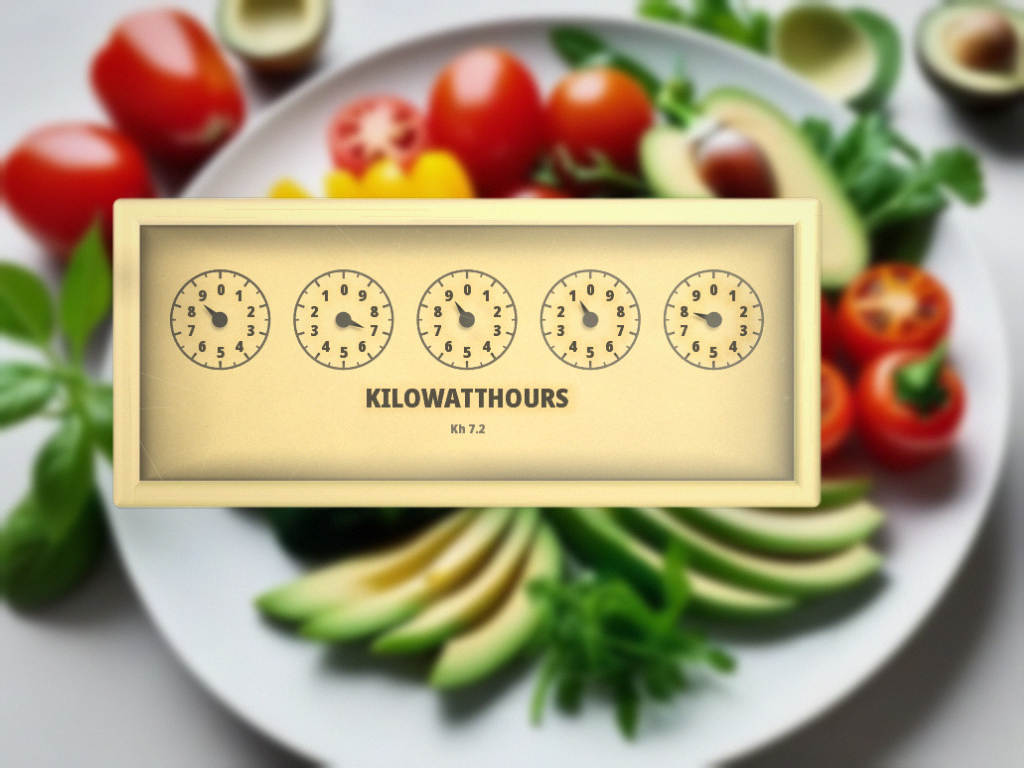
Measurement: 86908 kWh
